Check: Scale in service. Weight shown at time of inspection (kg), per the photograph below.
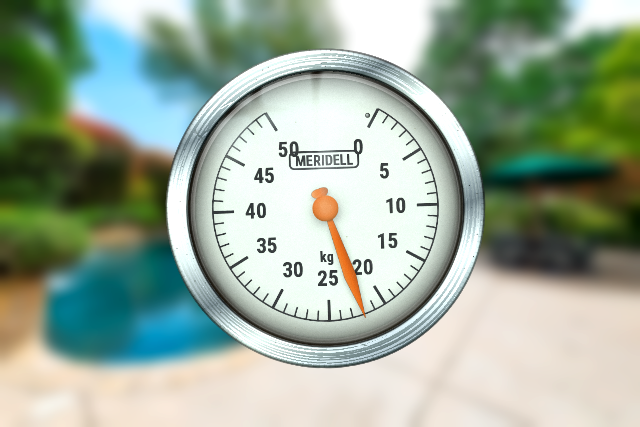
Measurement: 22 kg
